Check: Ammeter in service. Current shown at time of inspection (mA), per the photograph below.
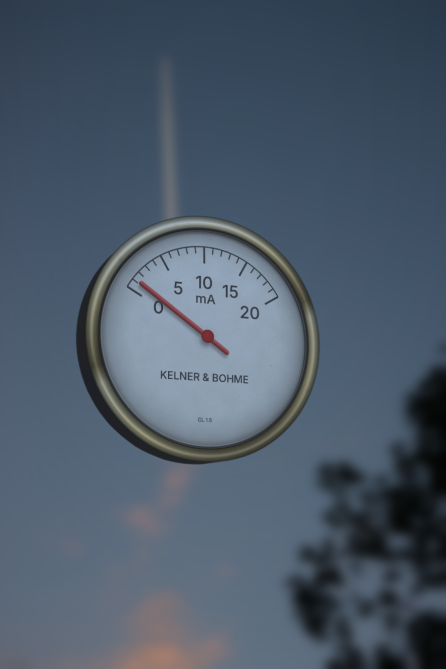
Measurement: 1 mA
